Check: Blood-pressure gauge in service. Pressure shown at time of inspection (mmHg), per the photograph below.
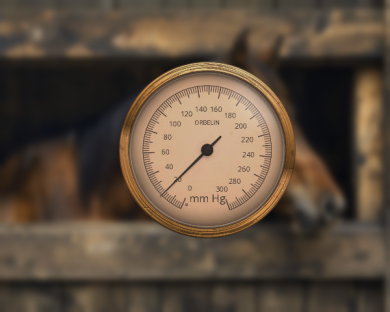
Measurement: 20 mmHg
